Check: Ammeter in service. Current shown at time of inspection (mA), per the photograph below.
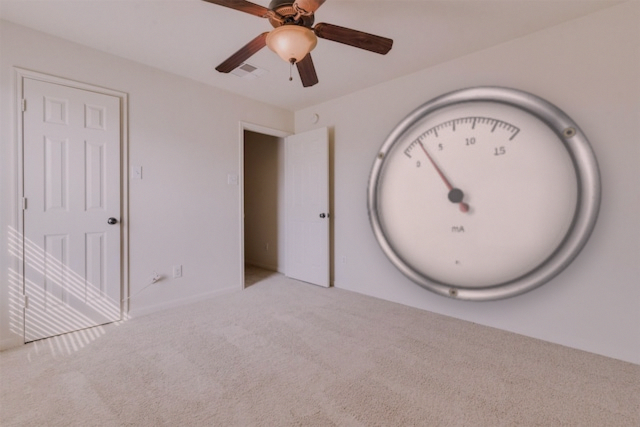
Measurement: 2.5 mA
